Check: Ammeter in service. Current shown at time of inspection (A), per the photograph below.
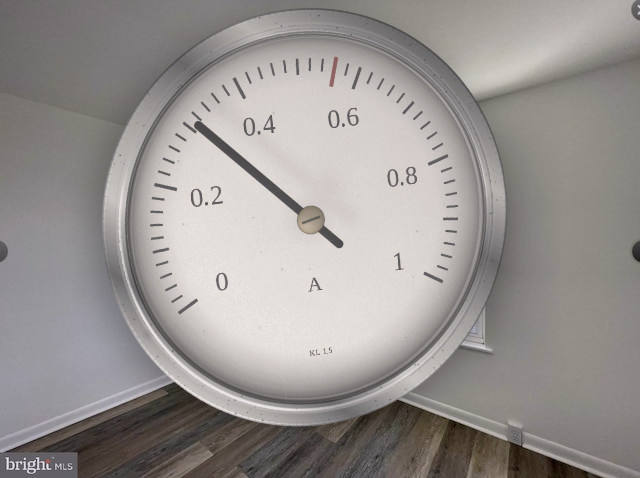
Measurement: 0.31 A
